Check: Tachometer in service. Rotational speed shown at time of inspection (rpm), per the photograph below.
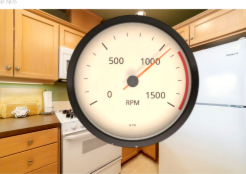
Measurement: 1050 rpm
